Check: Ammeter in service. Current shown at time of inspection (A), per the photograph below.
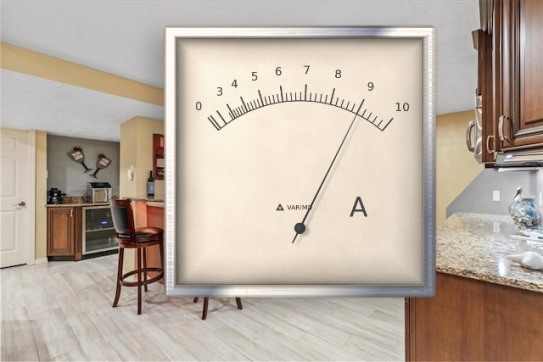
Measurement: 9 A
